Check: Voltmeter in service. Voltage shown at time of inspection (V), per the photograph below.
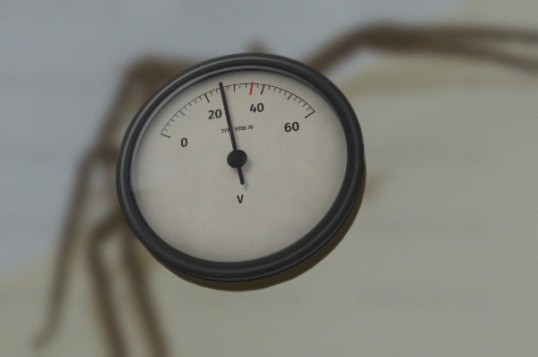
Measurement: 26 V
